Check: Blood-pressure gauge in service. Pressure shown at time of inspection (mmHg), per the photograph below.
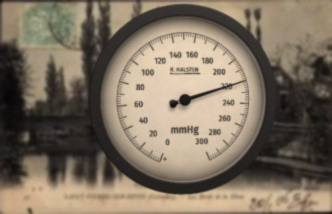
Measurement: 220 mmHg
